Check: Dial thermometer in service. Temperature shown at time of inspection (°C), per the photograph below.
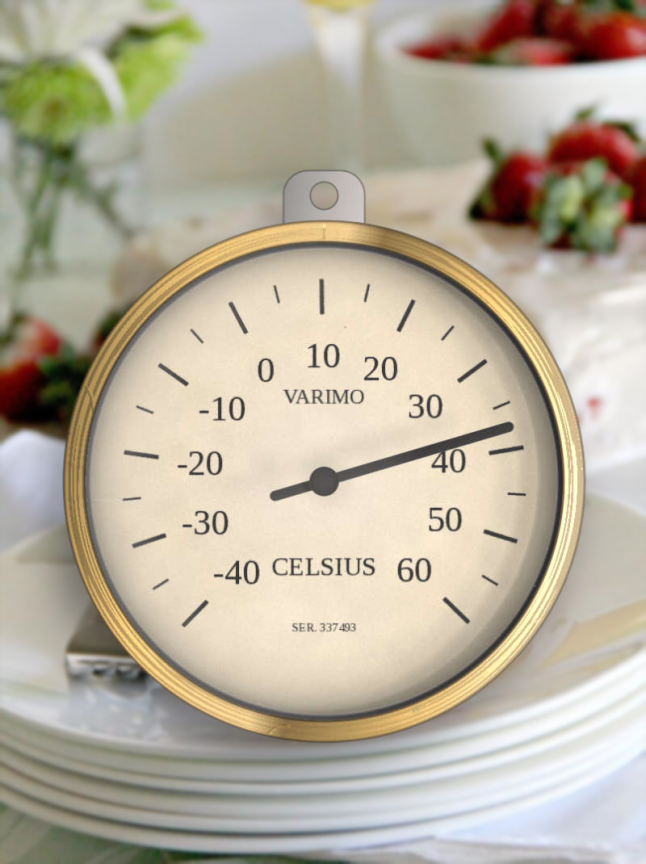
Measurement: 37.5 °C
